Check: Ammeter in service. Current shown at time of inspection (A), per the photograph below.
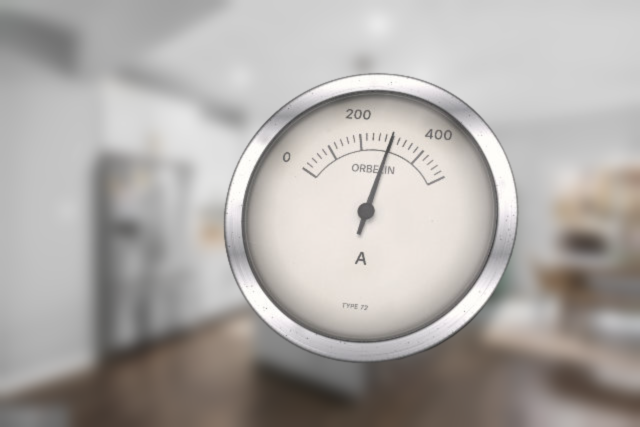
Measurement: 300 A
